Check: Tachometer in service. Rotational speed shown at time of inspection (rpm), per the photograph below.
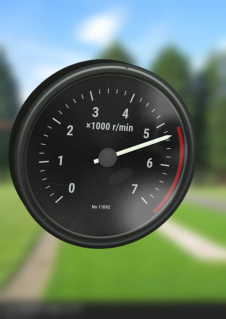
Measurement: 5300 rpm
